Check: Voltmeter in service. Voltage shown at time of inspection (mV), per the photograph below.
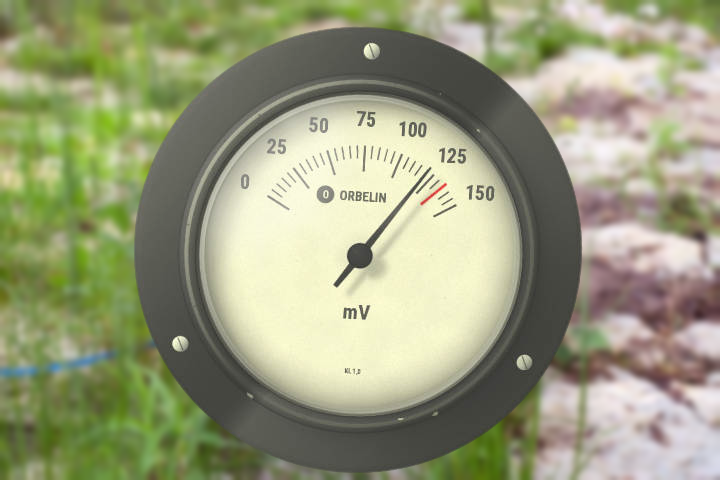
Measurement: 120 mV
